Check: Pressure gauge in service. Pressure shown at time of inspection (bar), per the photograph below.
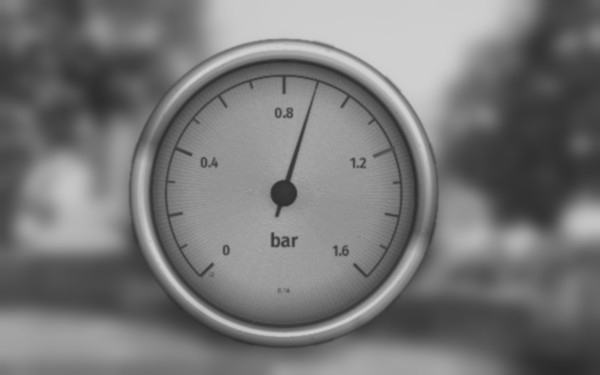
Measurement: 0.9 bar
